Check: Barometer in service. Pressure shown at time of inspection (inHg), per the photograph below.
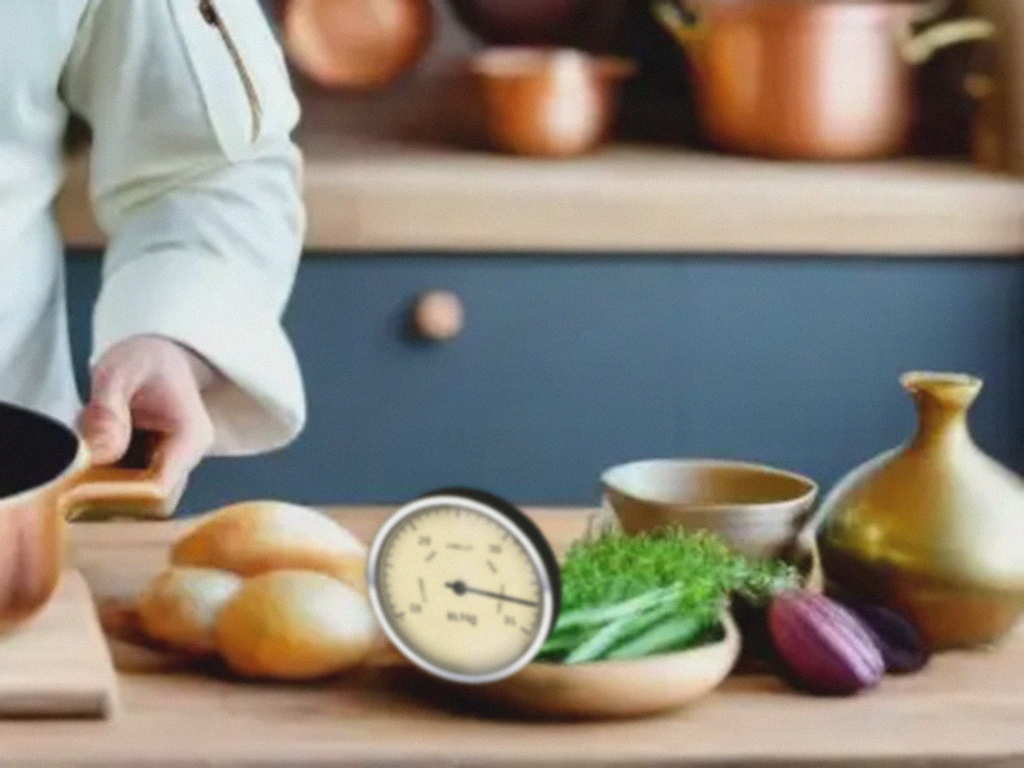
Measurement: 30.7 inHg
